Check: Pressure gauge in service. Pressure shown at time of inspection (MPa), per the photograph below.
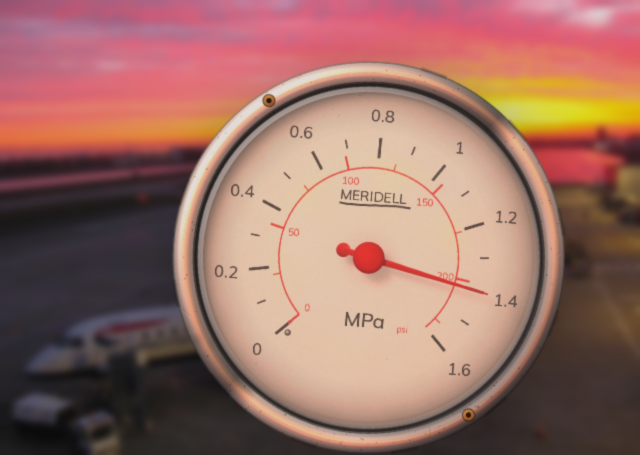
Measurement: 1.4 MPa
